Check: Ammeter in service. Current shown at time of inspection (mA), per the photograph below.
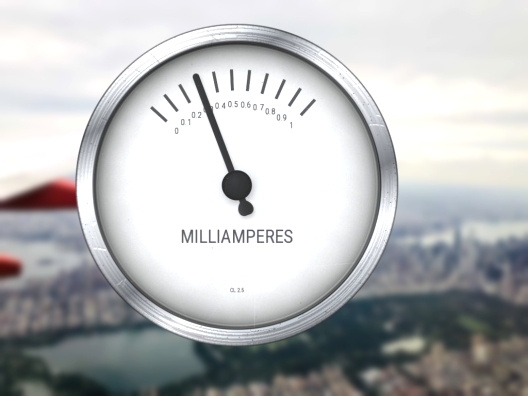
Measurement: 0.3 mA
